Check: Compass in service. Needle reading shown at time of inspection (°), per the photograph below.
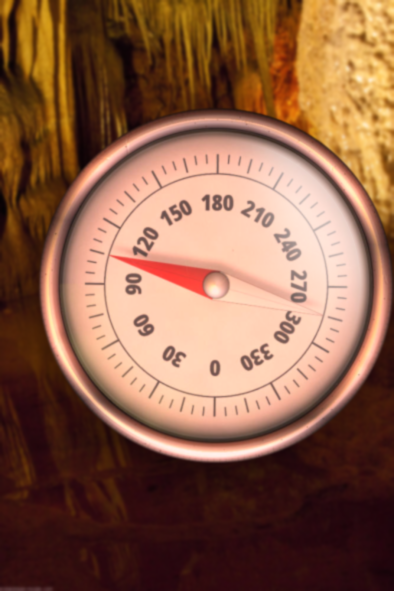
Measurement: 105 °
